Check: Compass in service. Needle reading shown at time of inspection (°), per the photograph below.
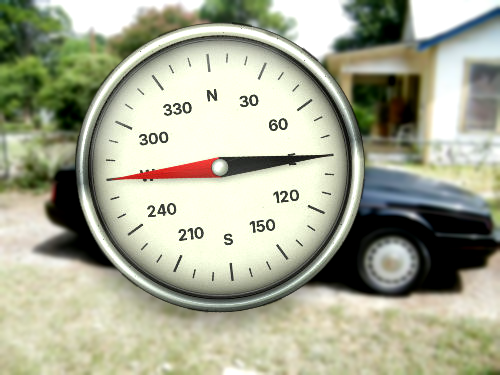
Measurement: 270 °
